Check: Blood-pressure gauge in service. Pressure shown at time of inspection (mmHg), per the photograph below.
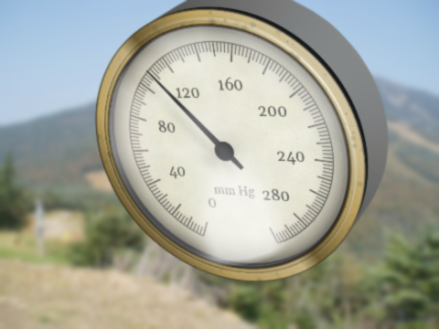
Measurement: 110 mmHg
